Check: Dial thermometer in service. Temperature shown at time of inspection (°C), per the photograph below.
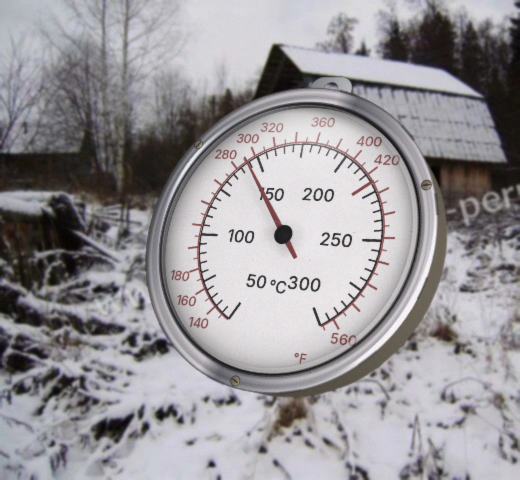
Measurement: 145 °C
